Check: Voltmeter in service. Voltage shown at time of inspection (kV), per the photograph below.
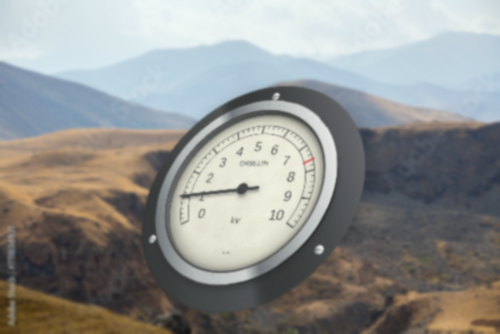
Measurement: 1 kV
